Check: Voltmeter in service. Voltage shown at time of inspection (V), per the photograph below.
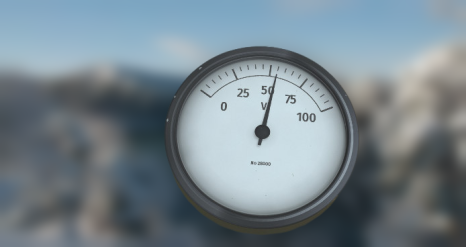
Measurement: 55 V
